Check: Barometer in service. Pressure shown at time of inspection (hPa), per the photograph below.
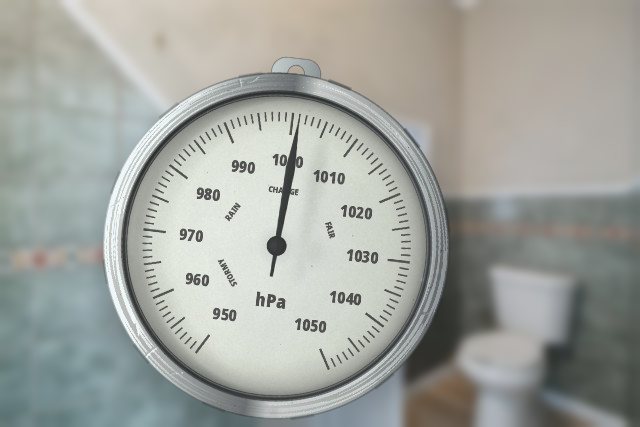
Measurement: 1001 hPa
